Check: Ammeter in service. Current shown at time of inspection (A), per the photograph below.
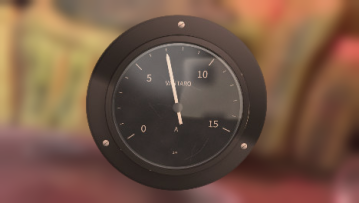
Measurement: 7 A
